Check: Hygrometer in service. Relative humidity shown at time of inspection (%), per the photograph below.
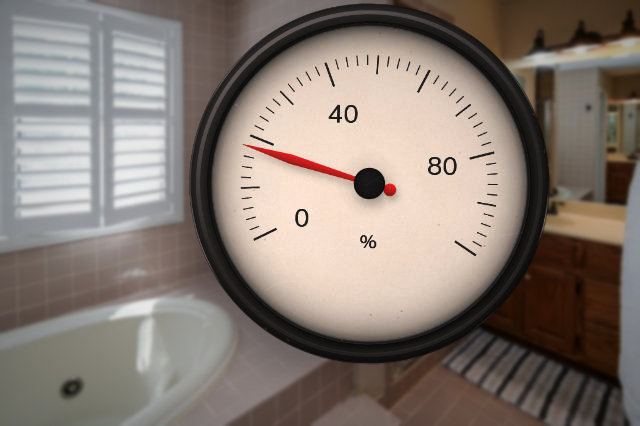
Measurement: 18 %
